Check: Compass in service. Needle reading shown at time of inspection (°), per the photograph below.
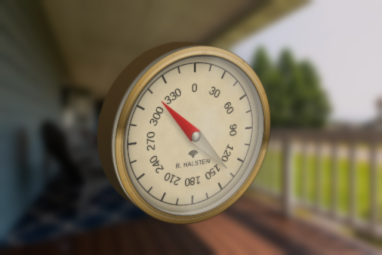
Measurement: 315 °
